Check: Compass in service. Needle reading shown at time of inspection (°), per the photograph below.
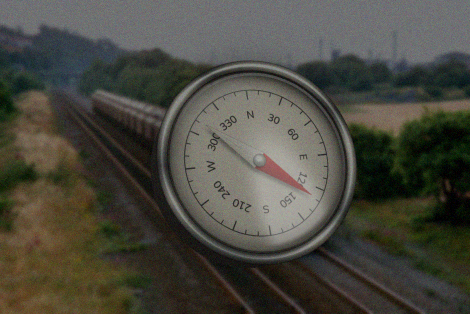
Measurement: 130 °
